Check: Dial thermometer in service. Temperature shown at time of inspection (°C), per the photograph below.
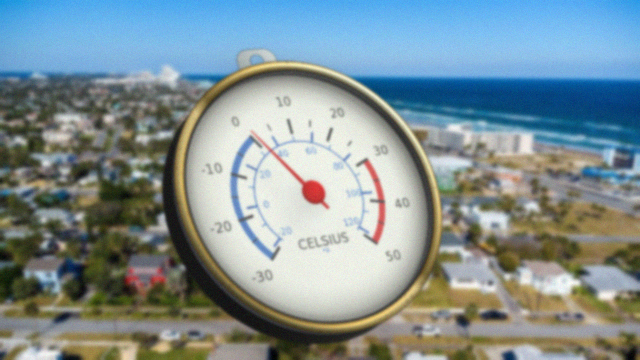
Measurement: 0 °C
